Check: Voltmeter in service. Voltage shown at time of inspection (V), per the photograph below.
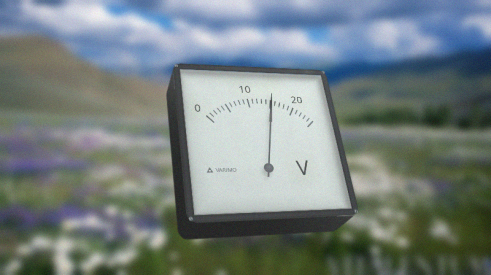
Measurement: 15 V
